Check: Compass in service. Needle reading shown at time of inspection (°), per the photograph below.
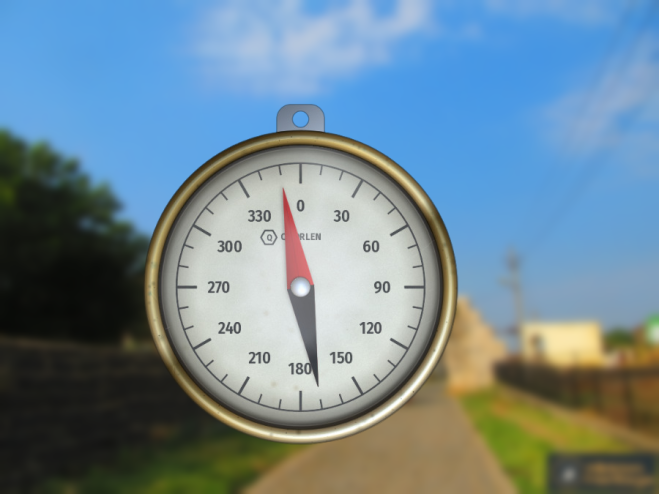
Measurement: 350 °
